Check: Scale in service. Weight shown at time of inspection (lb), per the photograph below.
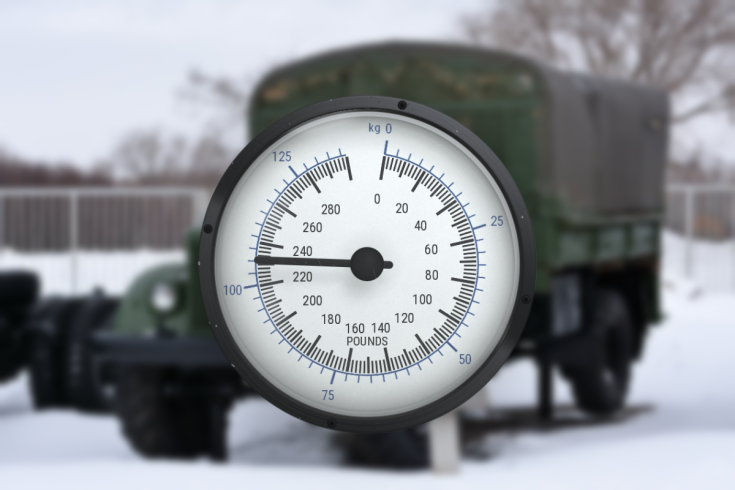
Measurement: 232 lb
